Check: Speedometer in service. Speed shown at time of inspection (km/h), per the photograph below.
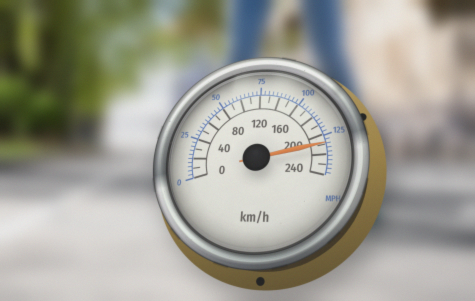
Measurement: 210 km/h
